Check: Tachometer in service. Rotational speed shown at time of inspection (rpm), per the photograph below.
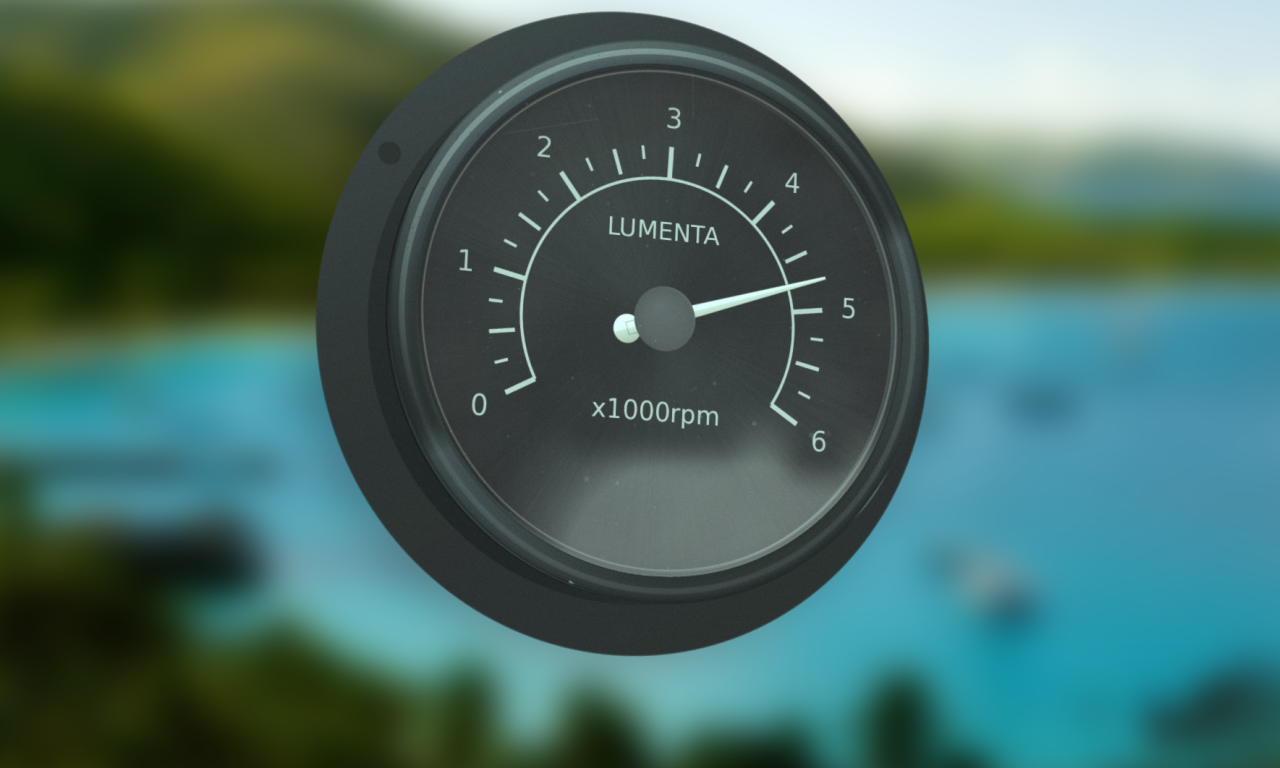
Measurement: 4750 rpm
